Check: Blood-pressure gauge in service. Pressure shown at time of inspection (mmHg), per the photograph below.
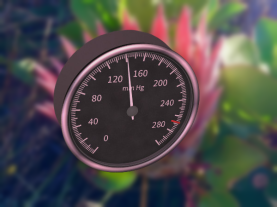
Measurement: 140 mmHg
